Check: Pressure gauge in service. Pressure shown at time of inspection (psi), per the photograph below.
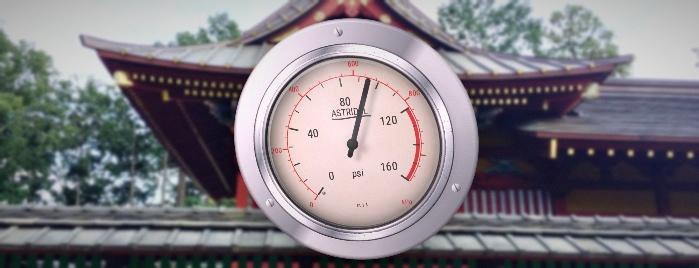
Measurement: 95 psi
